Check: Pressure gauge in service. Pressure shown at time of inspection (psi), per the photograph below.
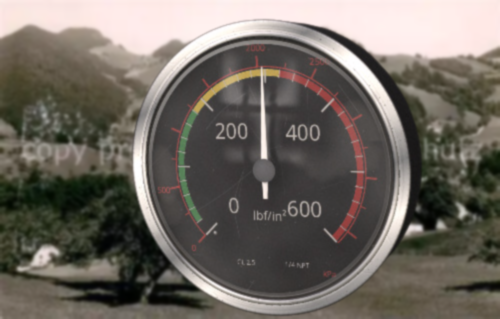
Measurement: 300 psi
